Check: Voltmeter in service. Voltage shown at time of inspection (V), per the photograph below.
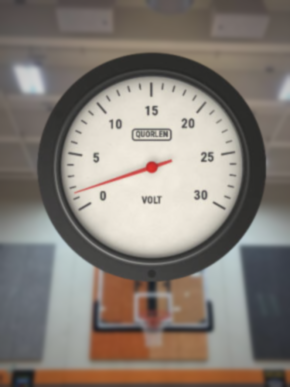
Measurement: 1.5 V
